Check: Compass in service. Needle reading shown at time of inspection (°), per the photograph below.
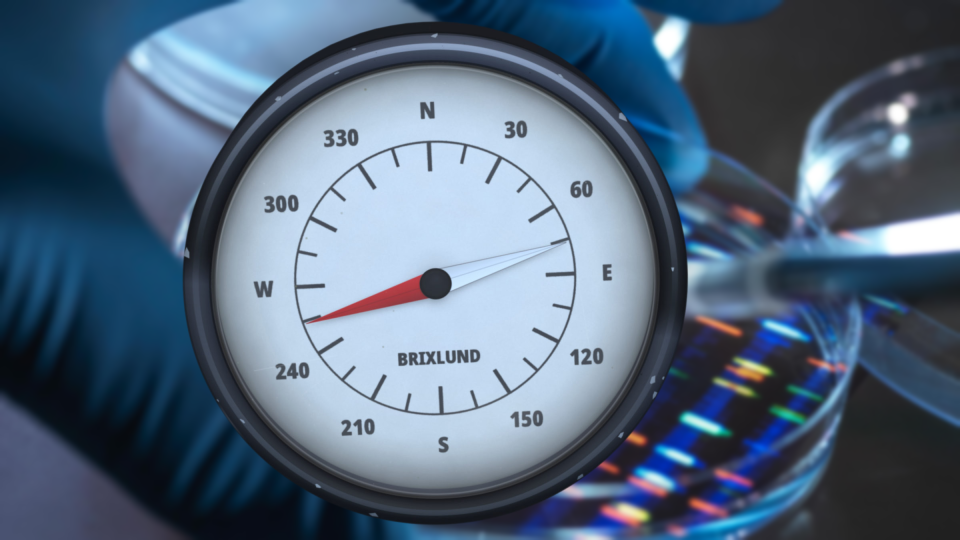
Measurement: 255 °
